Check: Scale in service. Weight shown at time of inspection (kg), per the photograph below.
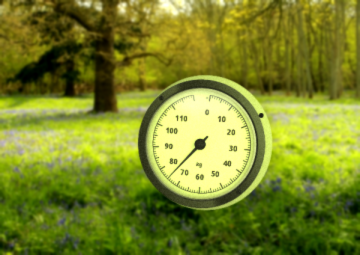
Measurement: 75 kg
